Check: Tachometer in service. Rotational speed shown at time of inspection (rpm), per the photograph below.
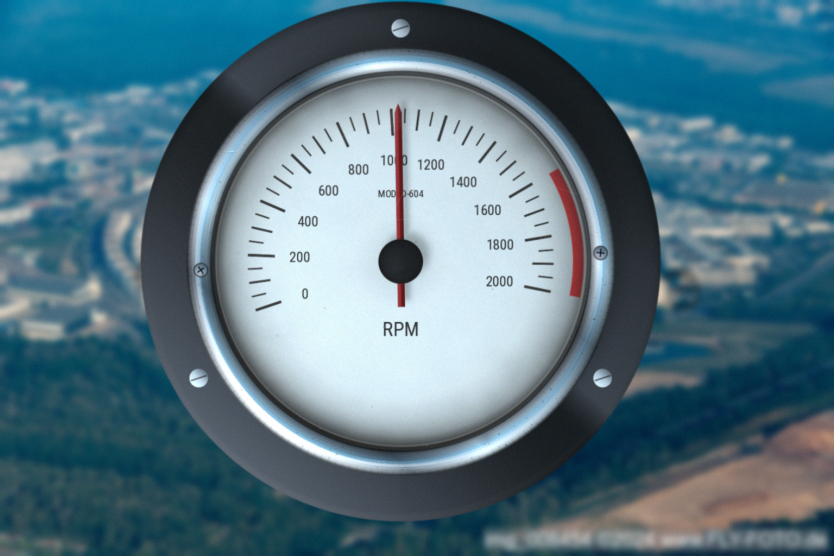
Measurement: 1025 rpm
